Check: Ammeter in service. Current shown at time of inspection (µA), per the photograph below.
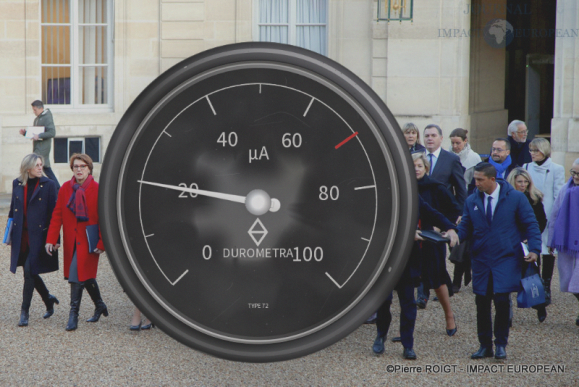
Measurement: 20 µA
